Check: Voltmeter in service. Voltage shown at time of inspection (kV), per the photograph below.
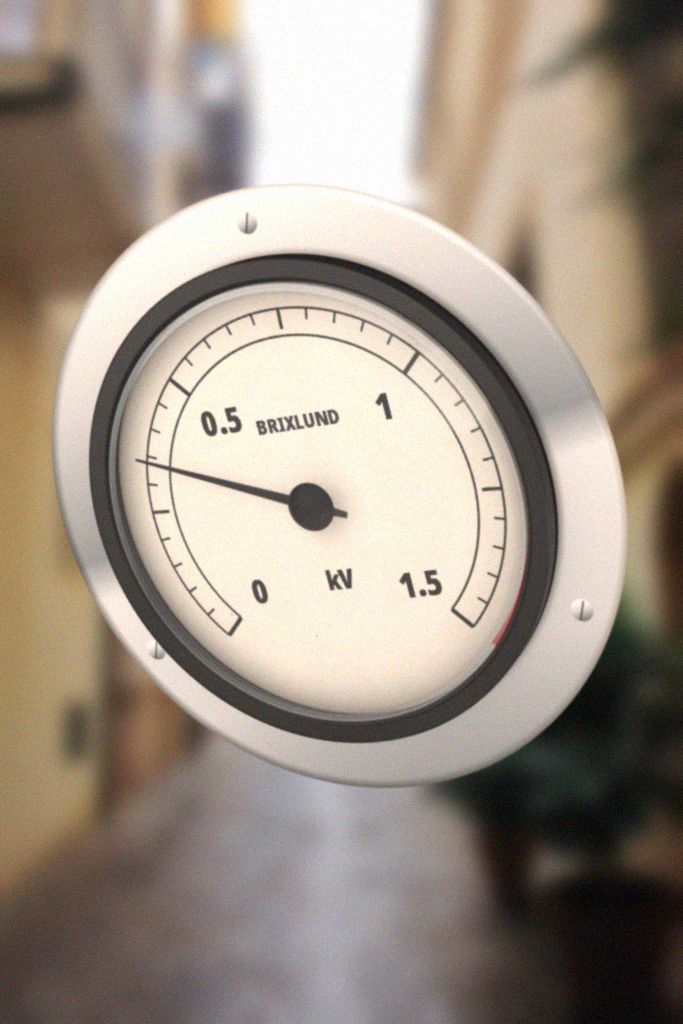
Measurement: 0.35 kV
